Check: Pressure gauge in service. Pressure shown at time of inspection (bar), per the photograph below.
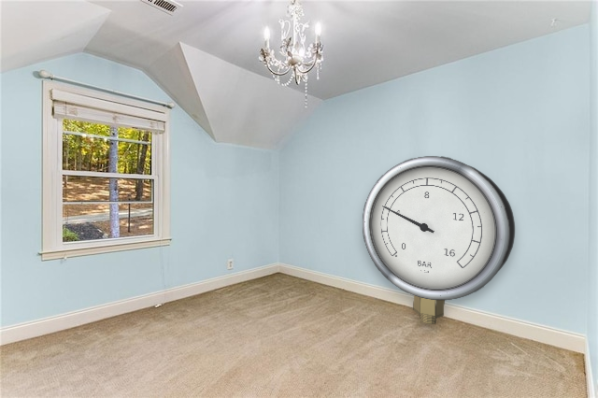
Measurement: 4 bar
